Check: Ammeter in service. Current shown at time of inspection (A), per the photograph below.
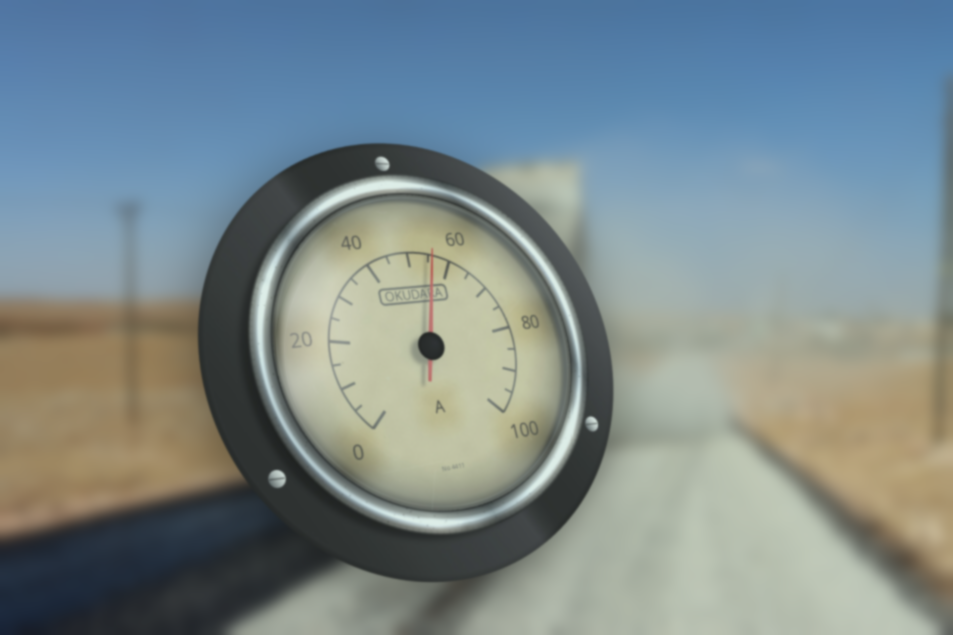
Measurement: 55 A
